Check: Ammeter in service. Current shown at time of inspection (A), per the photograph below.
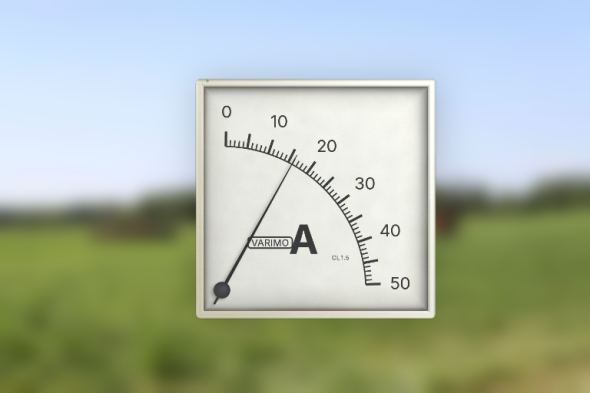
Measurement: 16 A
